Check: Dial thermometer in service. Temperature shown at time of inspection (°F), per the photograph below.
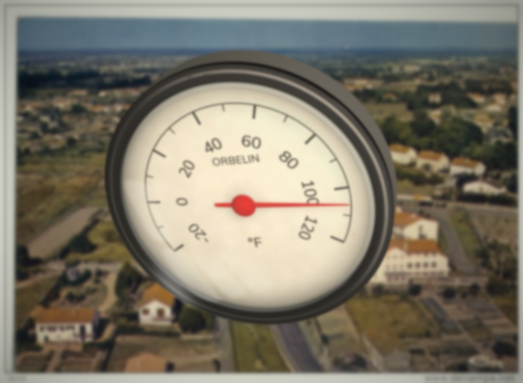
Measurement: 105 °F
